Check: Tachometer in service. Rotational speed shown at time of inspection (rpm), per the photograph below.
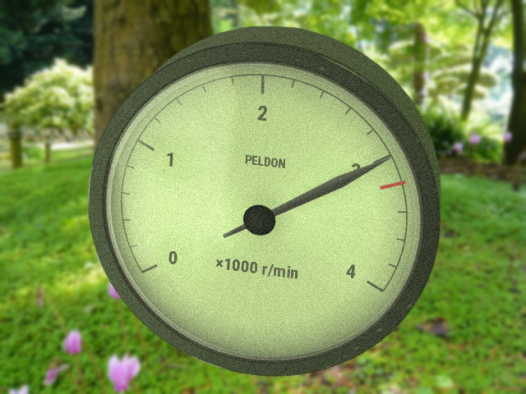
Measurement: 3000 rpm
